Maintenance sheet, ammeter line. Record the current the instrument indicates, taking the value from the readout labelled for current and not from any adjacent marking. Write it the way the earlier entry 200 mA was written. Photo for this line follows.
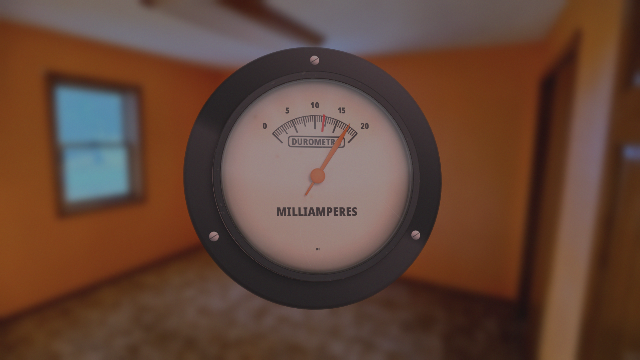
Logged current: 17.5 mA
